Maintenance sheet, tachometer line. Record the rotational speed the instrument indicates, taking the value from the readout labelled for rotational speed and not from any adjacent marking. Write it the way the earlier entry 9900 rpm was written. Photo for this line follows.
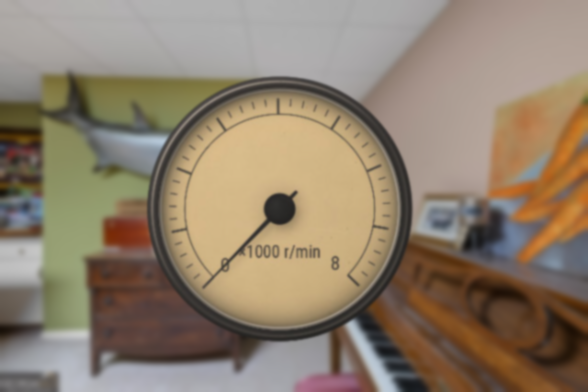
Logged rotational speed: 0 rpm
